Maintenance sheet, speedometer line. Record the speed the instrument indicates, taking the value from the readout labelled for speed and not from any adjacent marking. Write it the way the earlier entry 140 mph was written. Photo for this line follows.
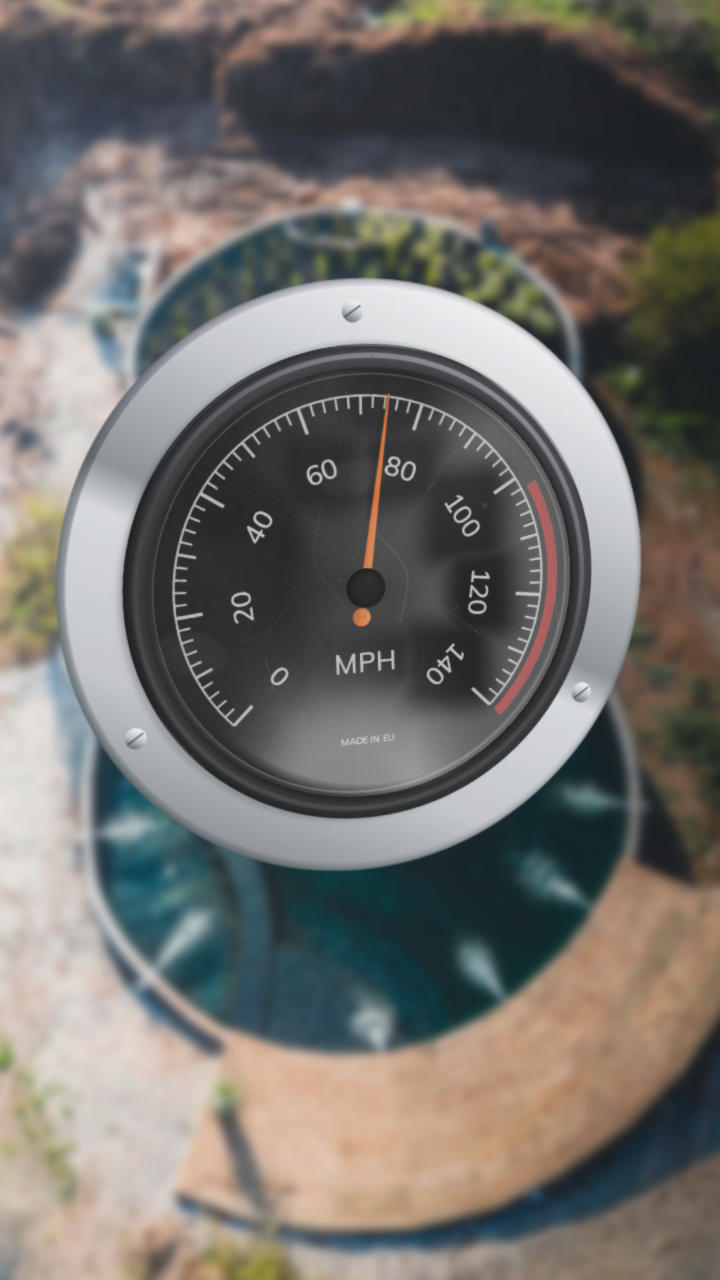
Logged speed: 74 mph
